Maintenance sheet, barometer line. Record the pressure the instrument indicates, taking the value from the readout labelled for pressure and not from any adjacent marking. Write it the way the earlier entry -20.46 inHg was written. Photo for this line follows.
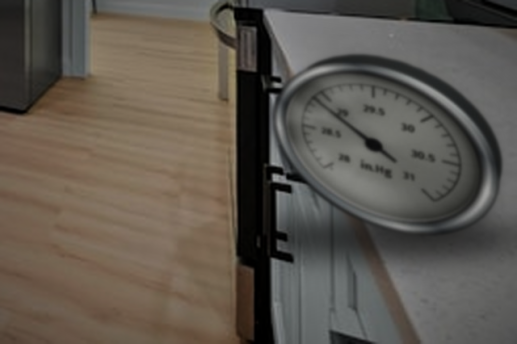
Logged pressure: 28.9 inHg
